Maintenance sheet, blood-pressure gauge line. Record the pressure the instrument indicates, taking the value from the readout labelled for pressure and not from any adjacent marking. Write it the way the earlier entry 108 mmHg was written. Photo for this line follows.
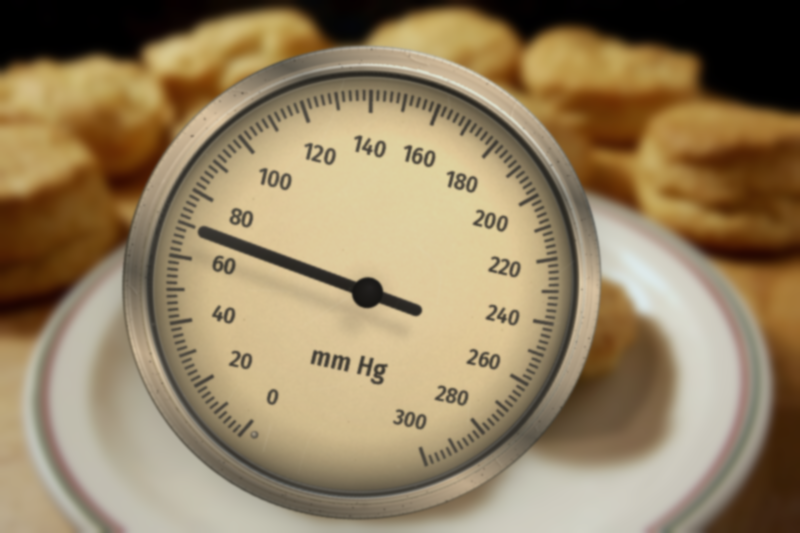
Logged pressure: 70 mmHg
